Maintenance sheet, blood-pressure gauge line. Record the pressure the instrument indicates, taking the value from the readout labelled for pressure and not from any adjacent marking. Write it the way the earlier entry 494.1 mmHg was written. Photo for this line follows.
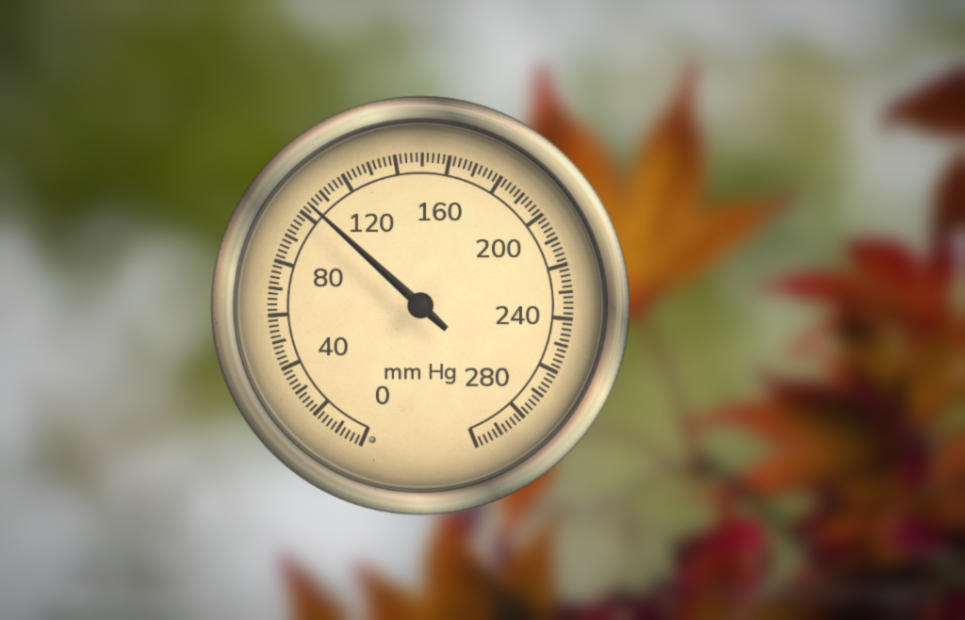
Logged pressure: 104 mmHg
